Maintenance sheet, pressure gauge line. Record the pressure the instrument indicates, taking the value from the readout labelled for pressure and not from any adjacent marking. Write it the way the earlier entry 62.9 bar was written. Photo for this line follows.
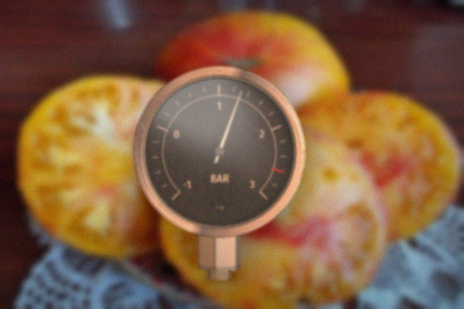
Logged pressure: 1.3 bar
